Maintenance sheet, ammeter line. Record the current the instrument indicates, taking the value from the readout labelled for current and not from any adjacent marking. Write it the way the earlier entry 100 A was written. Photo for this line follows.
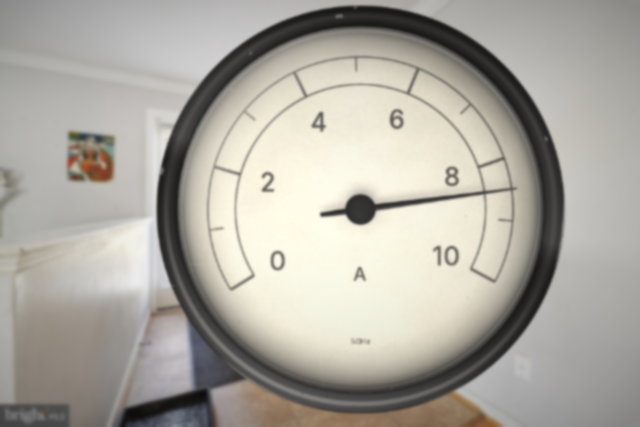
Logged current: 8.5 A
